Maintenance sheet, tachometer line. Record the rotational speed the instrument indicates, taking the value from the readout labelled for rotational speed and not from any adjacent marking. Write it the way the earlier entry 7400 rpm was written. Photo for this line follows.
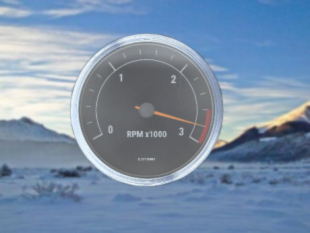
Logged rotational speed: 2800 rpm
